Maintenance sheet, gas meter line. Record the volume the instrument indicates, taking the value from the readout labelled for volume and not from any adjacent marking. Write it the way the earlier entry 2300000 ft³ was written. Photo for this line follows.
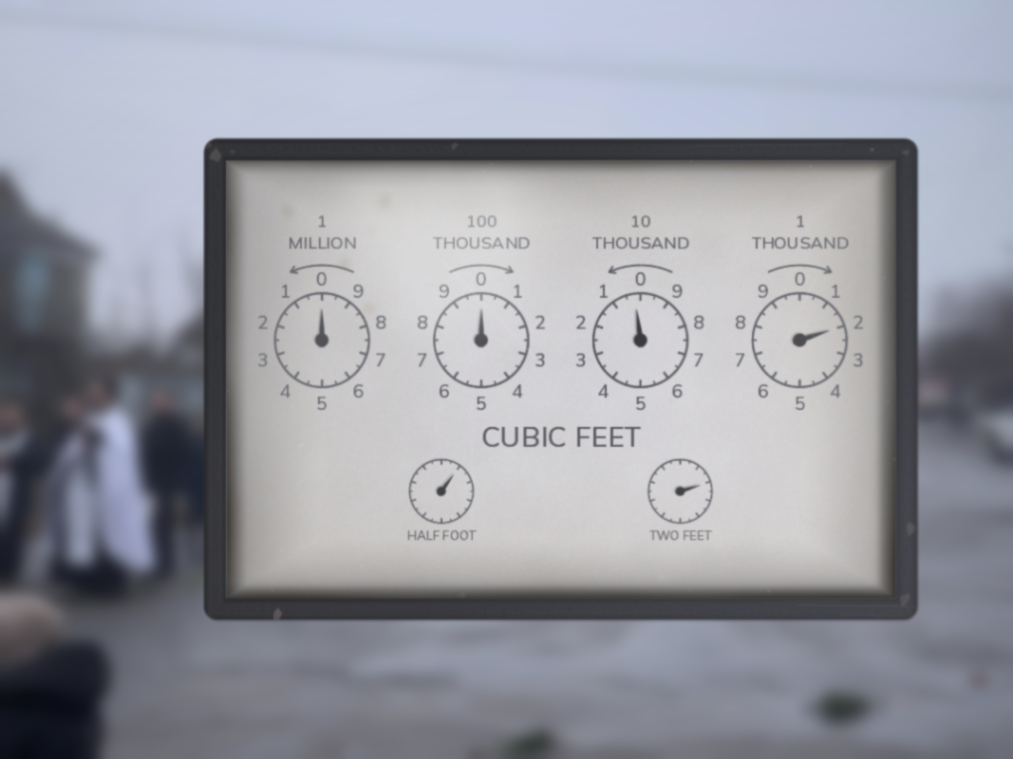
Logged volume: 200 ft³
